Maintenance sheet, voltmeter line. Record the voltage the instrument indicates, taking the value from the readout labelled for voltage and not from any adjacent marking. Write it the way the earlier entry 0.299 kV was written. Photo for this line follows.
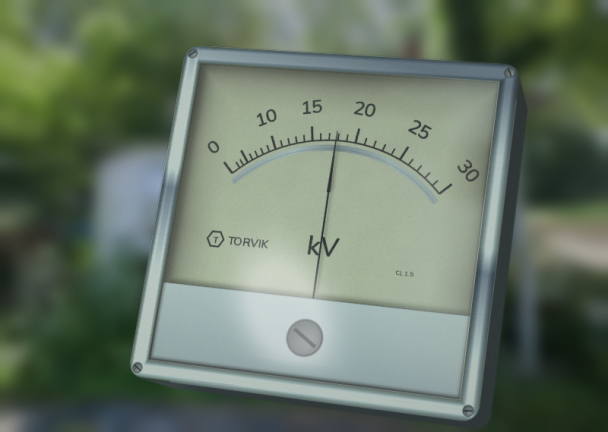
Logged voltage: 18 kV
